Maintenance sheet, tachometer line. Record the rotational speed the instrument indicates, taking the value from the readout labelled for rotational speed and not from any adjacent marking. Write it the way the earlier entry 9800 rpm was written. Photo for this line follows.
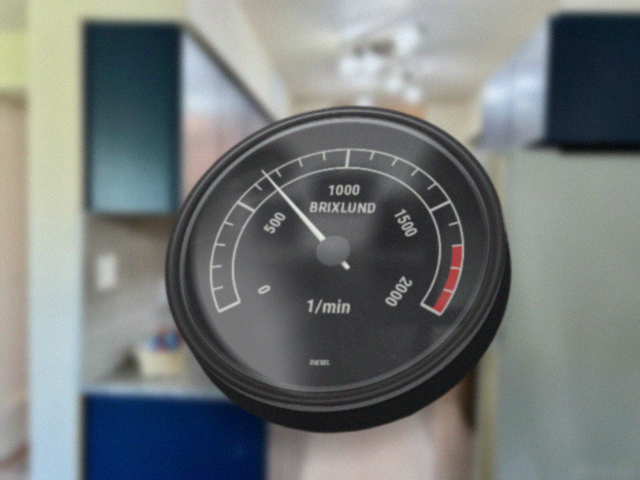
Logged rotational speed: 650 rpm
